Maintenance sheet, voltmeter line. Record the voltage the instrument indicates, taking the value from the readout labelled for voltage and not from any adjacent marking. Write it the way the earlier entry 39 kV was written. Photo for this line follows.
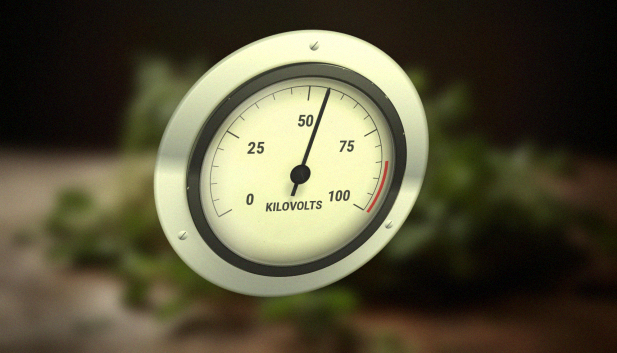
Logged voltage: 55 kV
